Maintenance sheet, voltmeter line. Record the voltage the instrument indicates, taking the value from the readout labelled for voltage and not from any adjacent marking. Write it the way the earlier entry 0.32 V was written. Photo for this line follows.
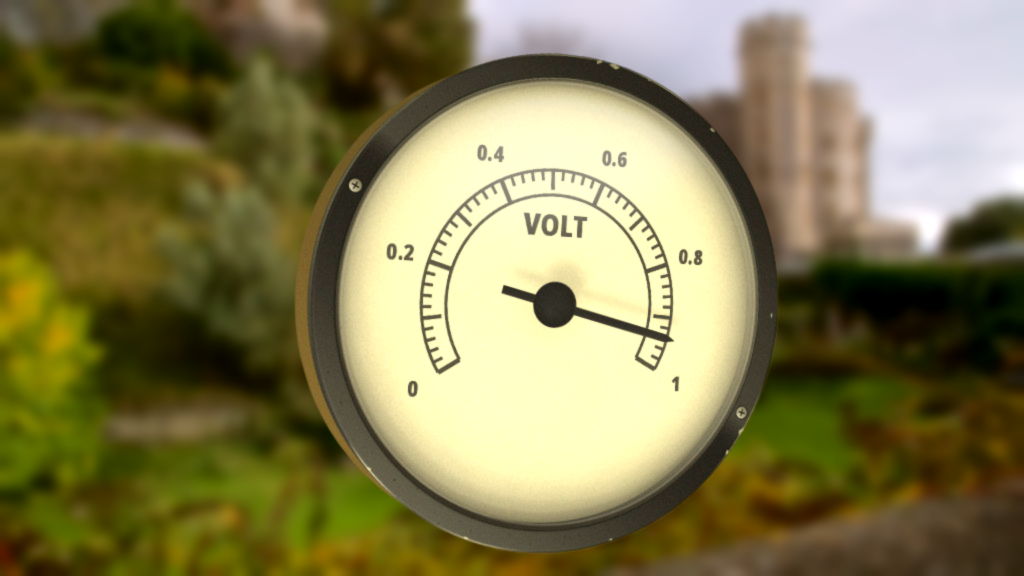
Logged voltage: 0.94 V
